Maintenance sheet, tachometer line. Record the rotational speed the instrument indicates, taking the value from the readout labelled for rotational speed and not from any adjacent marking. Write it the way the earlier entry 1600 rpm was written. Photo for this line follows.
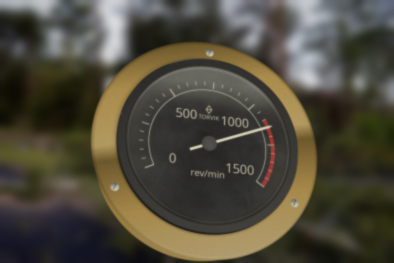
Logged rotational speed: 1150 rpm
